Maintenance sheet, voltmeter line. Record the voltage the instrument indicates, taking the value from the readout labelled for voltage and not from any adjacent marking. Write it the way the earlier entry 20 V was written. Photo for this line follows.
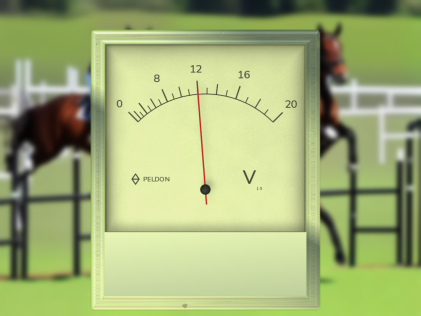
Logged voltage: 12 V
